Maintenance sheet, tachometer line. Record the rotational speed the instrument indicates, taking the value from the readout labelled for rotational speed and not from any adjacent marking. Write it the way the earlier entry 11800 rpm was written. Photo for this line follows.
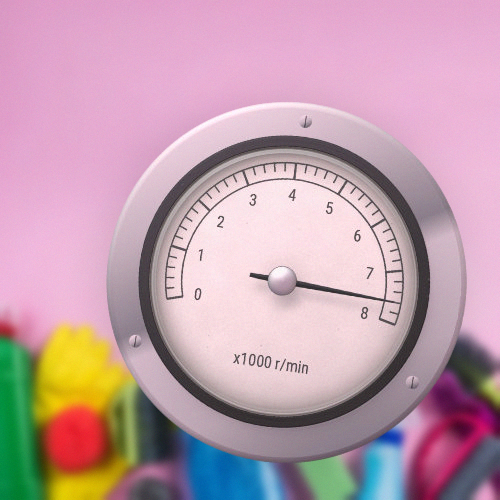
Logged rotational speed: 7600 rpm
